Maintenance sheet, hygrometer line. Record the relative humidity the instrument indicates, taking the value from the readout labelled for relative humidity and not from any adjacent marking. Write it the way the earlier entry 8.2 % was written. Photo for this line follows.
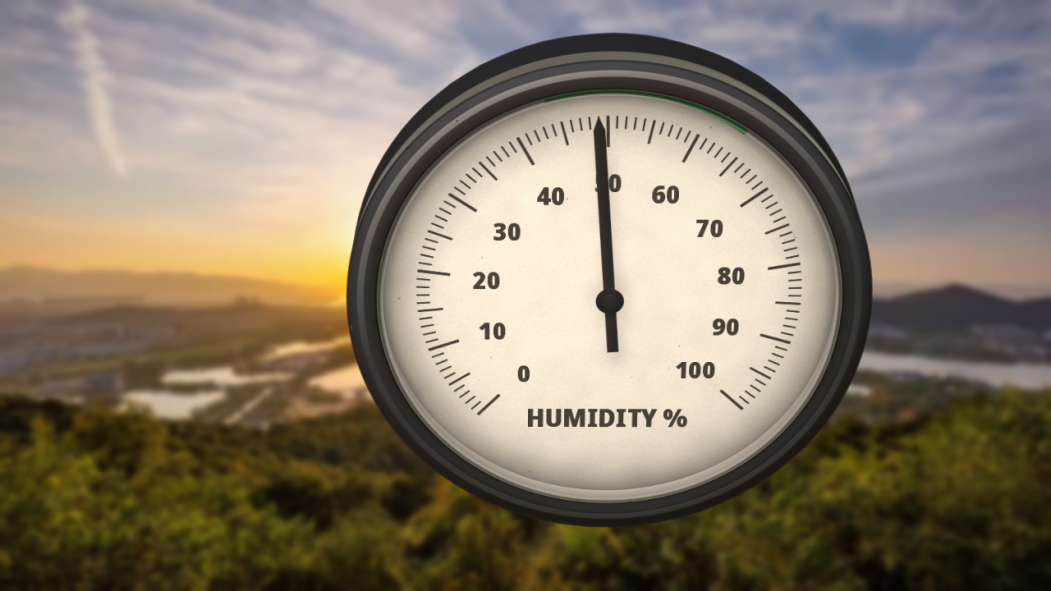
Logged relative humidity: 49 %
